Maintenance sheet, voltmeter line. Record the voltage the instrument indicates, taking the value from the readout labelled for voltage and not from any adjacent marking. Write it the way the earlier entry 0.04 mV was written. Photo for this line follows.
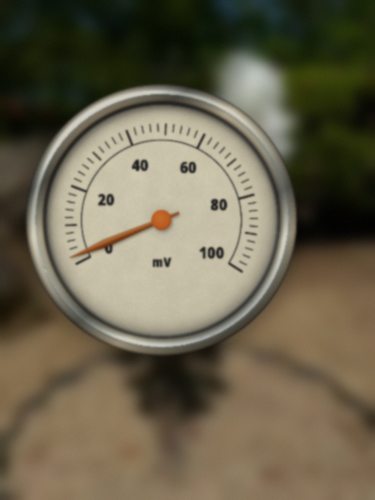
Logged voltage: 2 mV
